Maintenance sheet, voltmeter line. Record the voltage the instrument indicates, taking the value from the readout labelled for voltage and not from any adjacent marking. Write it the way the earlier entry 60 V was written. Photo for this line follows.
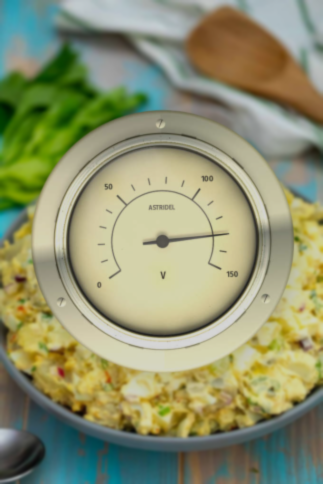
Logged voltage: 130 V
